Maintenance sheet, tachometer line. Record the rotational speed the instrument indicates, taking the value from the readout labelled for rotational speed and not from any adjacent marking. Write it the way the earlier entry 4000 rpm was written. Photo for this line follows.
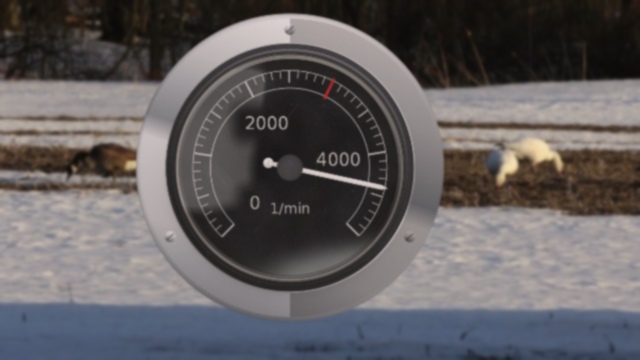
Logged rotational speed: 4400 rpm
